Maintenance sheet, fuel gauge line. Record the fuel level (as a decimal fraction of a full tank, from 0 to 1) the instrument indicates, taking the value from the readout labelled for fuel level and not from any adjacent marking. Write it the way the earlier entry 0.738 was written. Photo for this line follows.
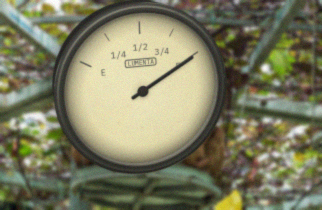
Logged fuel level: 1
